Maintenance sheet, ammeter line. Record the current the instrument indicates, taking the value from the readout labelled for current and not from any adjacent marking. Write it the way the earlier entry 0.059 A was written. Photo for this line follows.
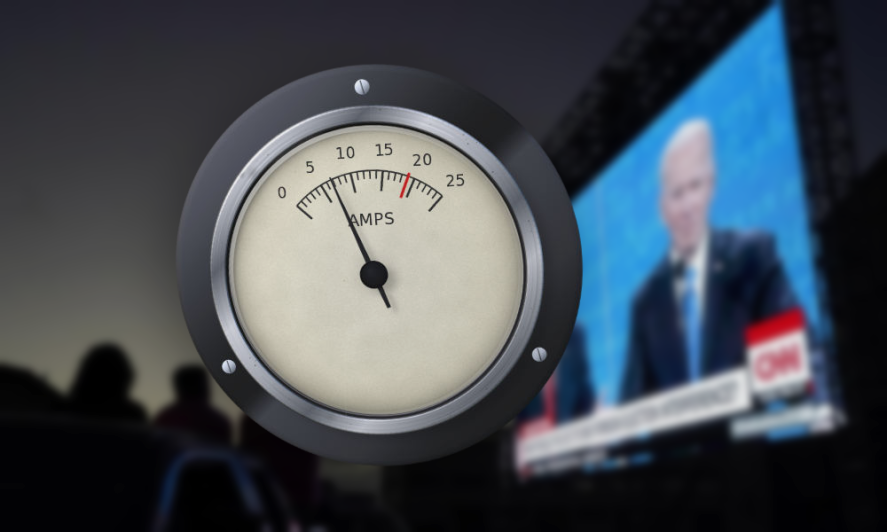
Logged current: 7 A
